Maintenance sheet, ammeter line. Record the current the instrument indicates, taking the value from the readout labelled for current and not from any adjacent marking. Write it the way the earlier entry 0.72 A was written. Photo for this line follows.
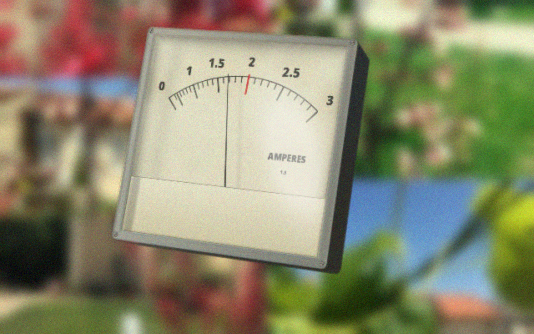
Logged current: 1.7 A
